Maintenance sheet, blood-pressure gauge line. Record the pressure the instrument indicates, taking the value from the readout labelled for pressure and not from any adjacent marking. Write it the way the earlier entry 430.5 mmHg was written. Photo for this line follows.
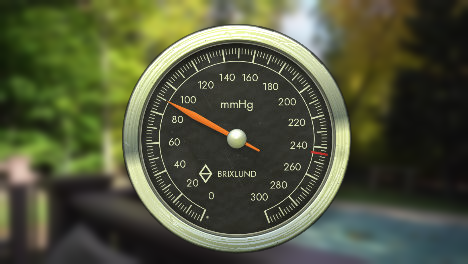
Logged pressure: 90 mmHg
